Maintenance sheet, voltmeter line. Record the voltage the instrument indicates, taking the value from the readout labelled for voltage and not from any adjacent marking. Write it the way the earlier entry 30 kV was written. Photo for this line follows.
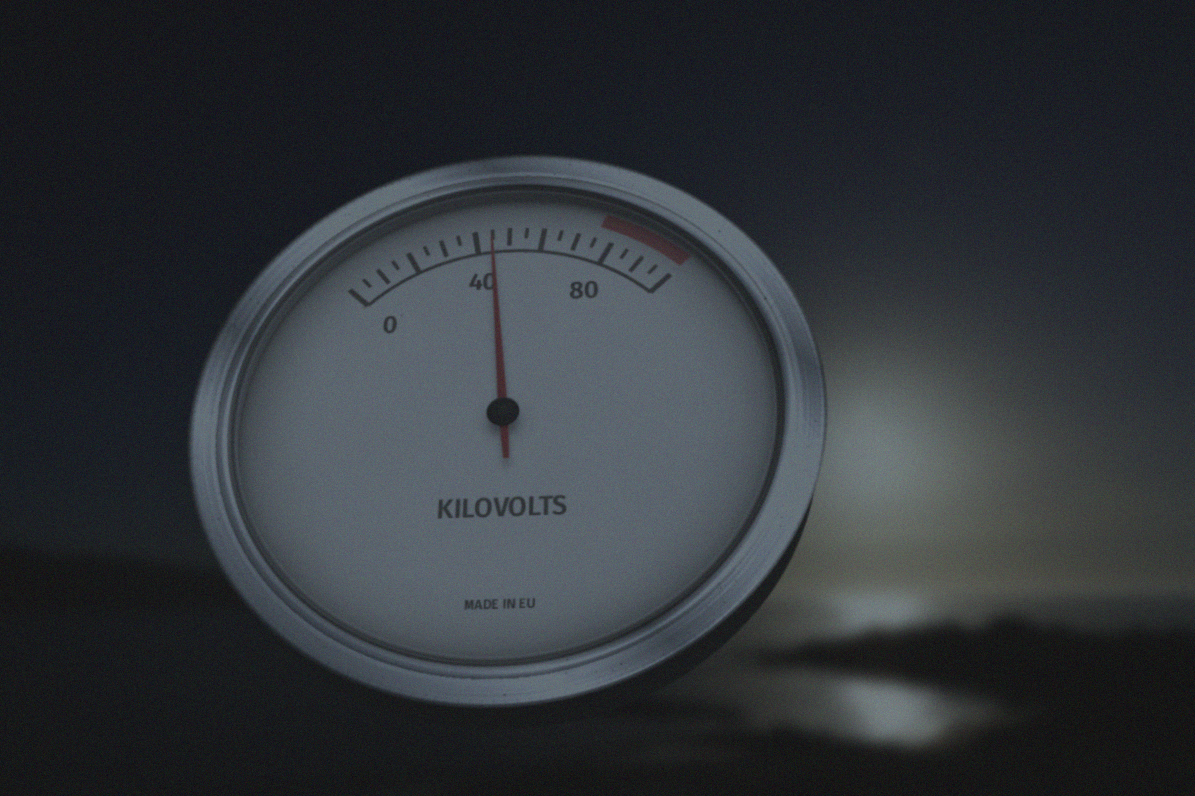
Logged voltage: 45 kV
